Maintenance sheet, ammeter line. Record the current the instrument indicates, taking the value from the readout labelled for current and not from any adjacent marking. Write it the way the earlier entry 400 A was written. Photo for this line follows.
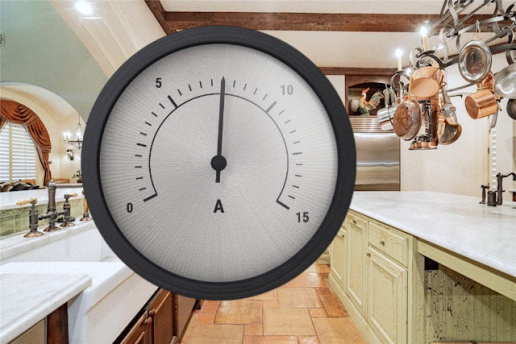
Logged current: 7.5 A
